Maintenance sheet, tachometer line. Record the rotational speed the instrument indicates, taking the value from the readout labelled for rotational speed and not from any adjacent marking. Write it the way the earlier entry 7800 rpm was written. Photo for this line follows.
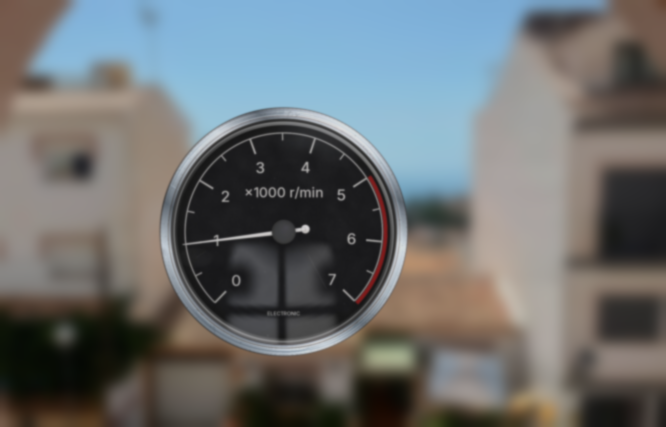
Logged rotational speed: 1000 rpm
